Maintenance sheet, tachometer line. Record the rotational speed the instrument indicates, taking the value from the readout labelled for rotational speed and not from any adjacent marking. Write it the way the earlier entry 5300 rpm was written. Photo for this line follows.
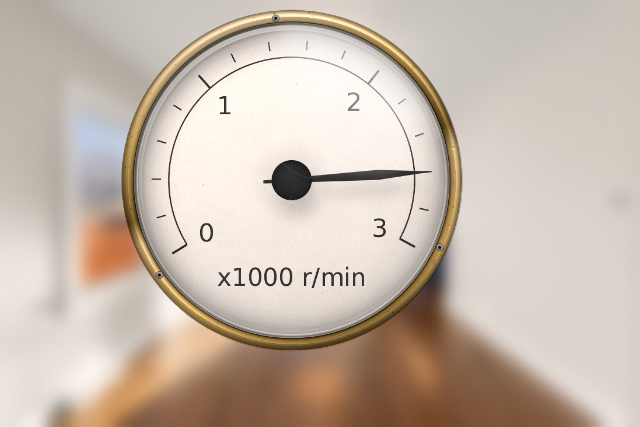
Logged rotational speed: 2600 rpm
